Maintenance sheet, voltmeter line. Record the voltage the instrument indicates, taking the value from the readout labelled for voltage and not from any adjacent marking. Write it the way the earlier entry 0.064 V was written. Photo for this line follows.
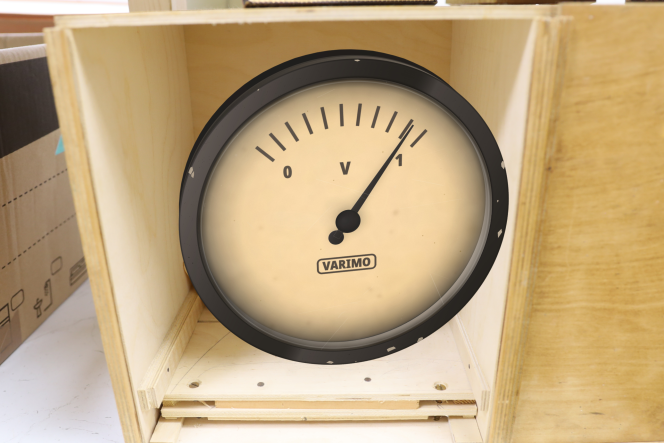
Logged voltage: 0.9 V
